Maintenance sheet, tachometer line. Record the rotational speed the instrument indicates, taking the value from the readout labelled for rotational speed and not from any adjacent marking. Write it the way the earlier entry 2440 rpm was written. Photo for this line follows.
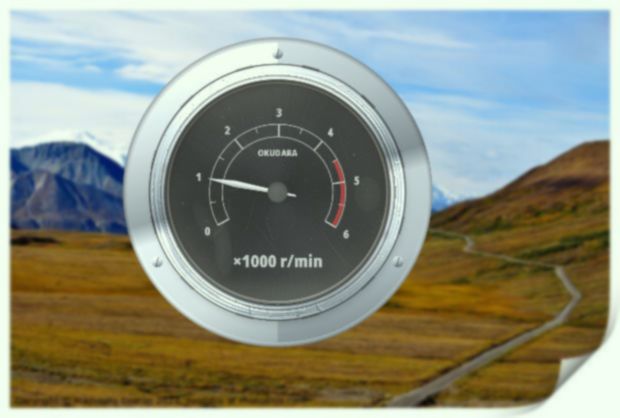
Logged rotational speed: 1000 rpm
